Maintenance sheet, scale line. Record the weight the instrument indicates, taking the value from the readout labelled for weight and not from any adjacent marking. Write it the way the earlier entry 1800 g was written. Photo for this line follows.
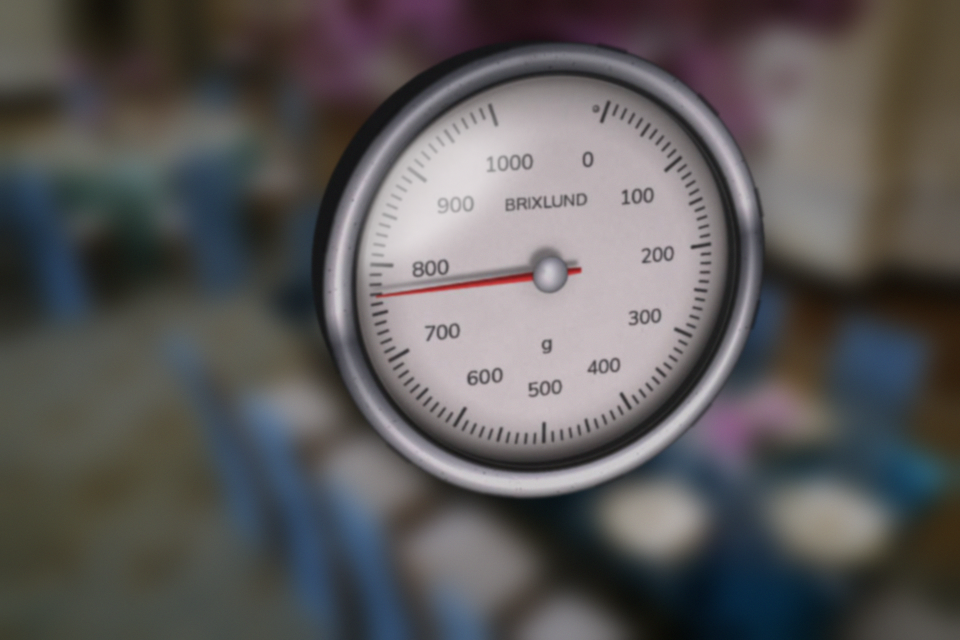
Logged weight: 770 g
